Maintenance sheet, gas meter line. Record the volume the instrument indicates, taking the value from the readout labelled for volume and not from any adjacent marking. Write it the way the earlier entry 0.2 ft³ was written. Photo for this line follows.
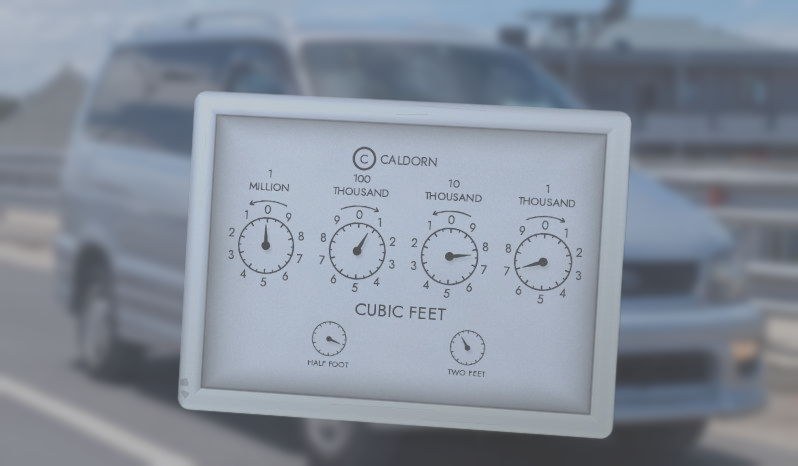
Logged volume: 7700 ft³
